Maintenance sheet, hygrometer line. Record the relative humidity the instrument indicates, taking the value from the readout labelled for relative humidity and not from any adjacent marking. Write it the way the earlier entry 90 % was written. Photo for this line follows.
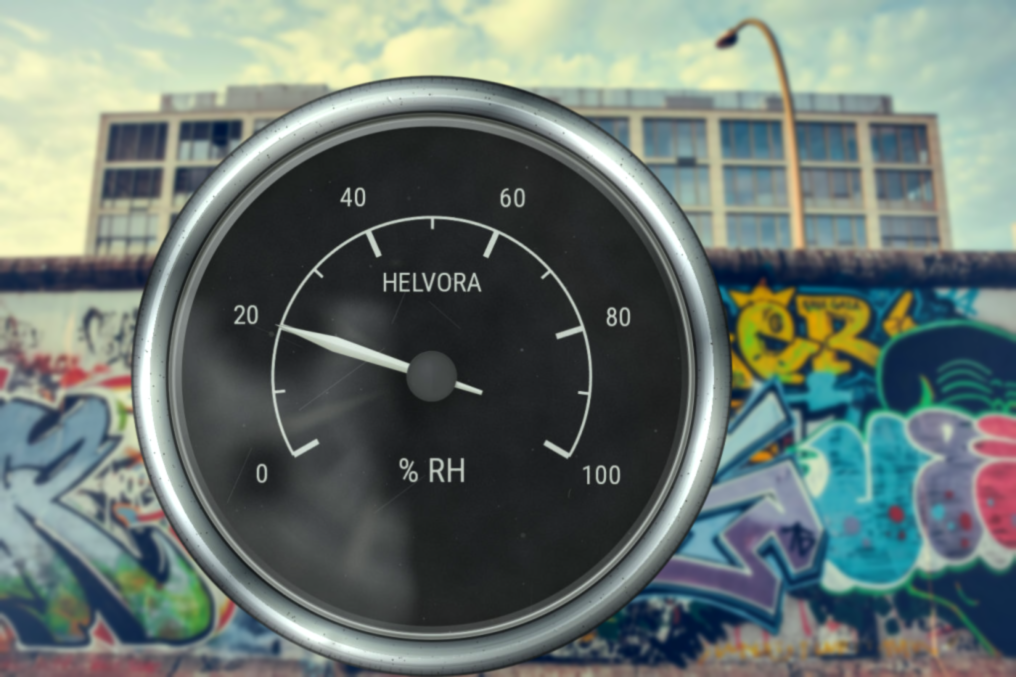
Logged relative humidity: 20 %
